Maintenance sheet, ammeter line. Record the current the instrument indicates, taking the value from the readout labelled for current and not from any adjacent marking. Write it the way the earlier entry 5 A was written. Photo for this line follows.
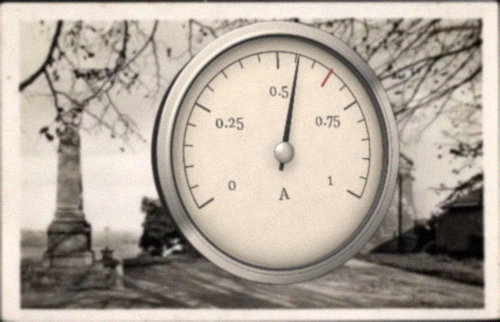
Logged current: 0.55 A
